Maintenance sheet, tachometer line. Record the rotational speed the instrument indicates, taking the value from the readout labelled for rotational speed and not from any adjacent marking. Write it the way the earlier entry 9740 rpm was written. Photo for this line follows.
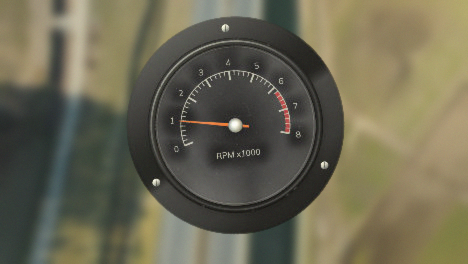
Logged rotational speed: 1000 rpm
